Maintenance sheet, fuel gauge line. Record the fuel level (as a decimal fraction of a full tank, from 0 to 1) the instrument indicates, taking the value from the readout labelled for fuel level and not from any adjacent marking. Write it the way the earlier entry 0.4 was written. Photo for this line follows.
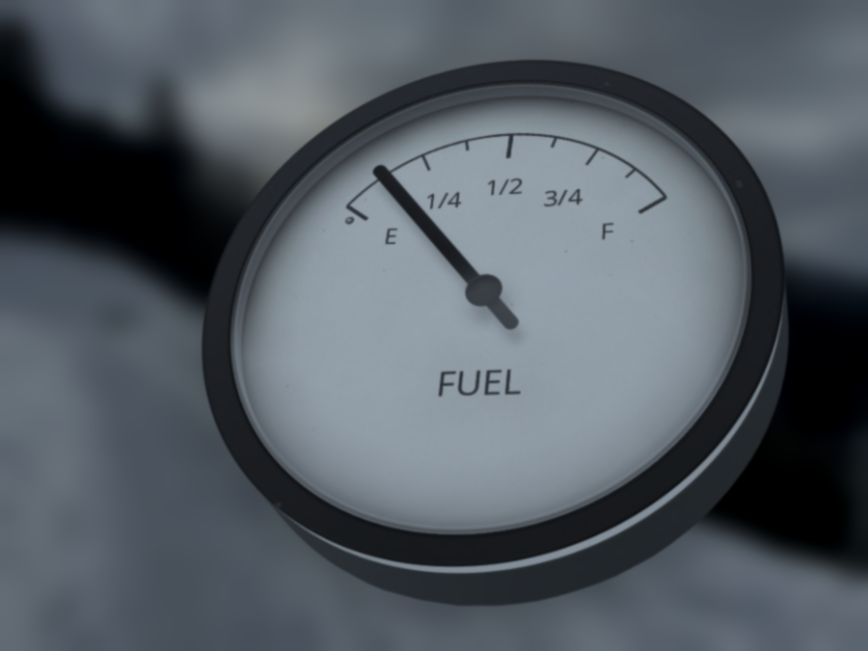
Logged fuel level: 0.125
